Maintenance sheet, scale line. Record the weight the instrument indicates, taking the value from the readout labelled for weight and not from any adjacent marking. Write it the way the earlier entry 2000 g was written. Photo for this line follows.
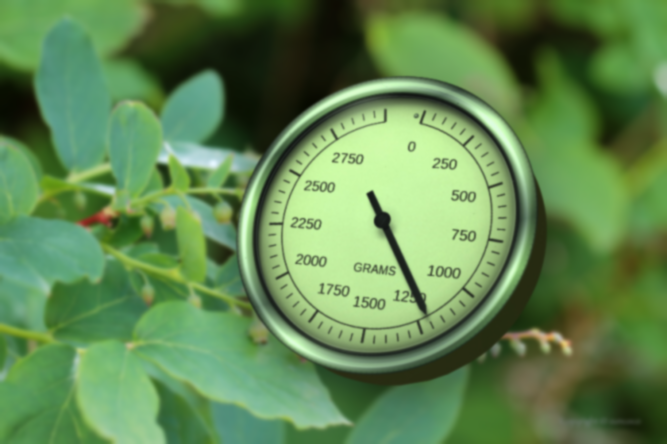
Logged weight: 1200 g
